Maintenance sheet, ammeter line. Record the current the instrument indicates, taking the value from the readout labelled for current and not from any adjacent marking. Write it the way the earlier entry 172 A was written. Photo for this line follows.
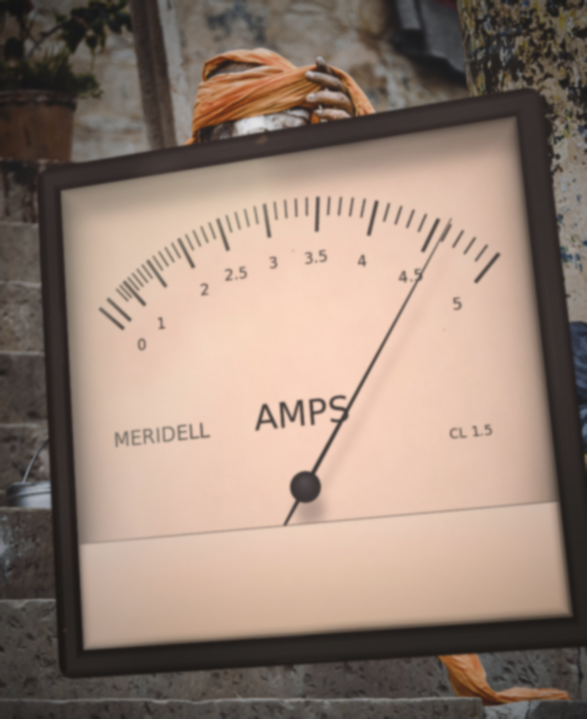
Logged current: 4.6 A
